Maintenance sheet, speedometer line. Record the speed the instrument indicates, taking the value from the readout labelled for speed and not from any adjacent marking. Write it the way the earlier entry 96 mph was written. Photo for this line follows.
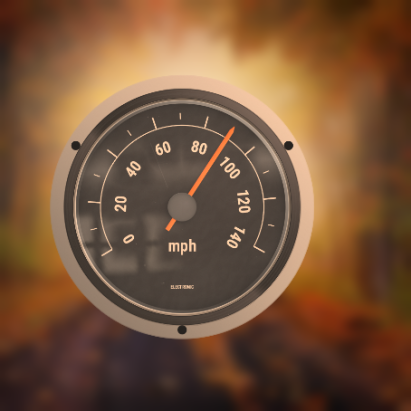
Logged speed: 90 mph
